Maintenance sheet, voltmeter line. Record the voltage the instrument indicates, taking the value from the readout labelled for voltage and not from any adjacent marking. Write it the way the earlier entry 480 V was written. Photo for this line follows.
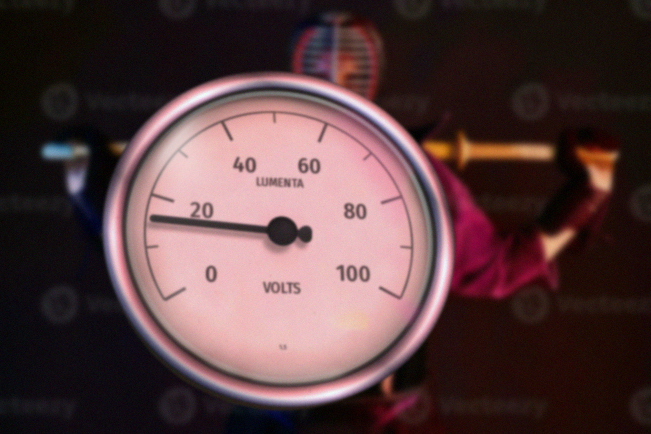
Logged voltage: 15 V
